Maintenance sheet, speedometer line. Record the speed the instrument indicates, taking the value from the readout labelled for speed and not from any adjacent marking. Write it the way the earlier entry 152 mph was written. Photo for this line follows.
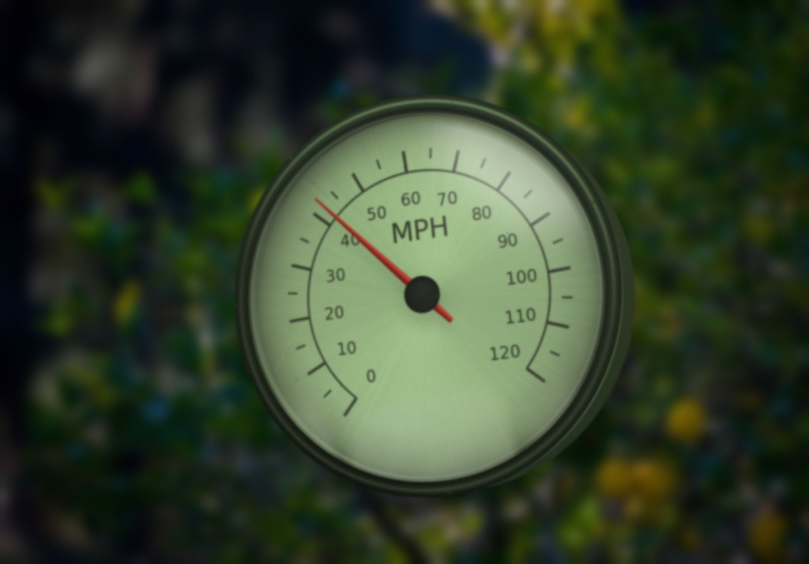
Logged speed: 42.5 mph
